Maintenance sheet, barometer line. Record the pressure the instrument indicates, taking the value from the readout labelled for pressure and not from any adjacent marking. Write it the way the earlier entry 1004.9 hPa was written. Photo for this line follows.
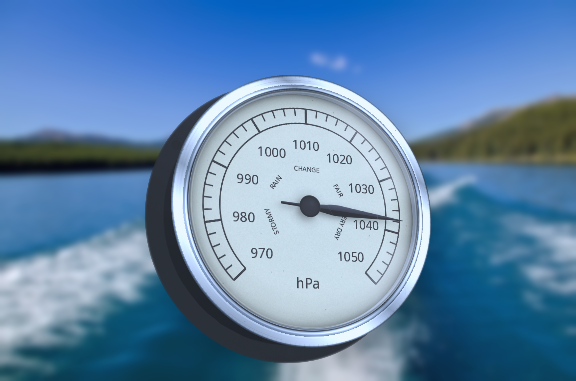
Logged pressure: 1038 hPa
